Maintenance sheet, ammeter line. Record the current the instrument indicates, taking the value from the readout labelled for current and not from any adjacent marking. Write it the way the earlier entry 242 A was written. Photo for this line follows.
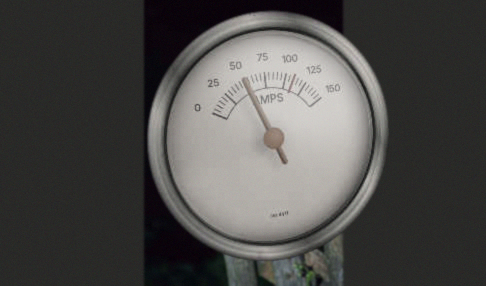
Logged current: 50 A
